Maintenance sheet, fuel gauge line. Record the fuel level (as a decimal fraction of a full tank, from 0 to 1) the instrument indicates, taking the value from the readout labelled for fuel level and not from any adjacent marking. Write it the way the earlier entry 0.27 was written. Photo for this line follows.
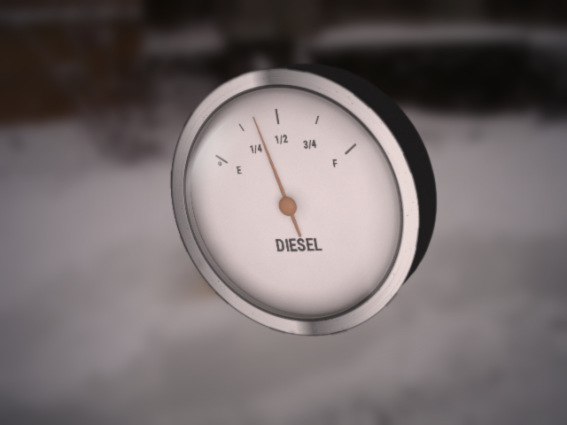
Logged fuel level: 0.375
